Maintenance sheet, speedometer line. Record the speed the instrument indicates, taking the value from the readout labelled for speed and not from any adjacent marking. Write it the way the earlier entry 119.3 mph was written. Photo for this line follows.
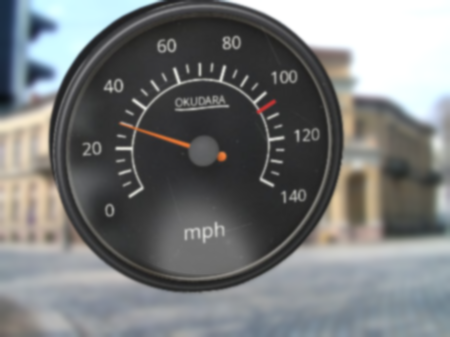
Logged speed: 30 mph
